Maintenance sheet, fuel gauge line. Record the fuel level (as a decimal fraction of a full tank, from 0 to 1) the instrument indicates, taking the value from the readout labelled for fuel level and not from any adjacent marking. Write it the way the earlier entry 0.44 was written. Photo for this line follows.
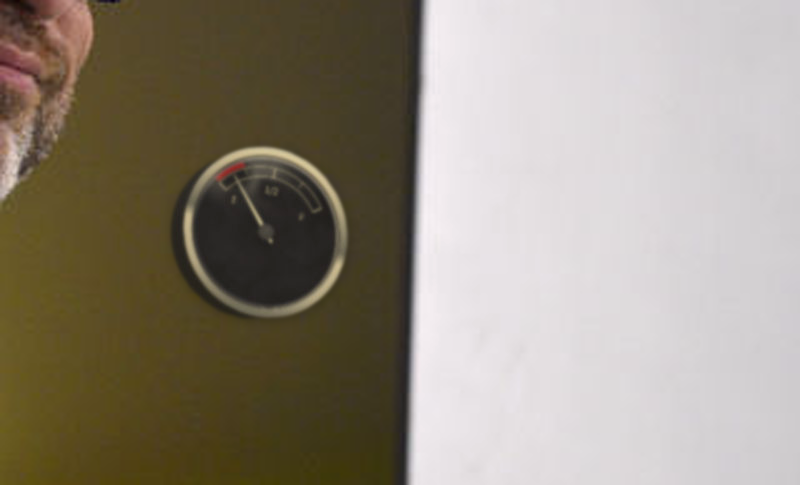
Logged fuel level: 0.125
